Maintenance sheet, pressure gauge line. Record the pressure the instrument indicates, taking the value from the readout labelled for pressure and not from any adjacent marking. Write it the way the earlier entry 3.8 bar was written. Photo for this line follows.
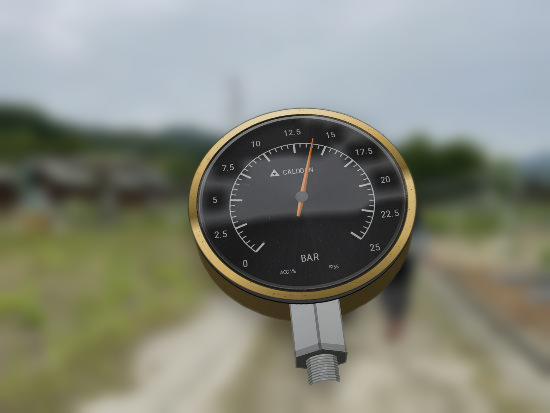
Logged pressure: 14 bar
